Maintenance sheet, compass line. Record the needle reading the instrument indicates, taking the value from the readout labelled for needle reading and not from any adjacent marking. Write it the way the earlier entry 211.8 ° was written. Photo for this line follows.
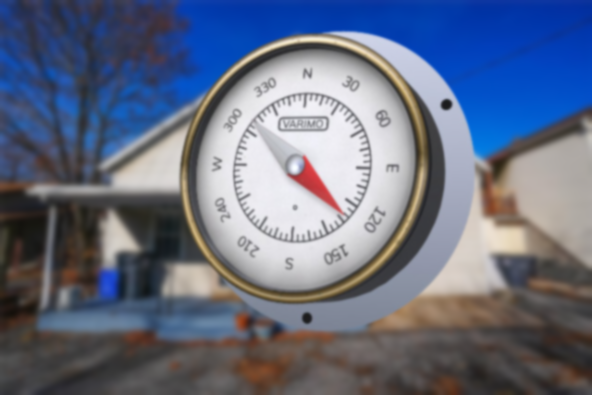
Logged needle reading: 130 °
